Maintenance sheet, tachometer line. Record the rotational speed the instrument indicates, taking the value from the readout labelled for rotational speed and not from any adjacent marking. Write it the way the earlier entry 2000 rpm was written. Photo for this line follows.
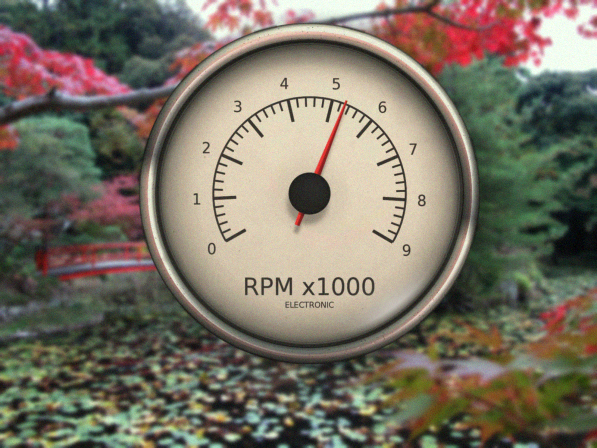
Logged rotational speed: 5300 rpm
